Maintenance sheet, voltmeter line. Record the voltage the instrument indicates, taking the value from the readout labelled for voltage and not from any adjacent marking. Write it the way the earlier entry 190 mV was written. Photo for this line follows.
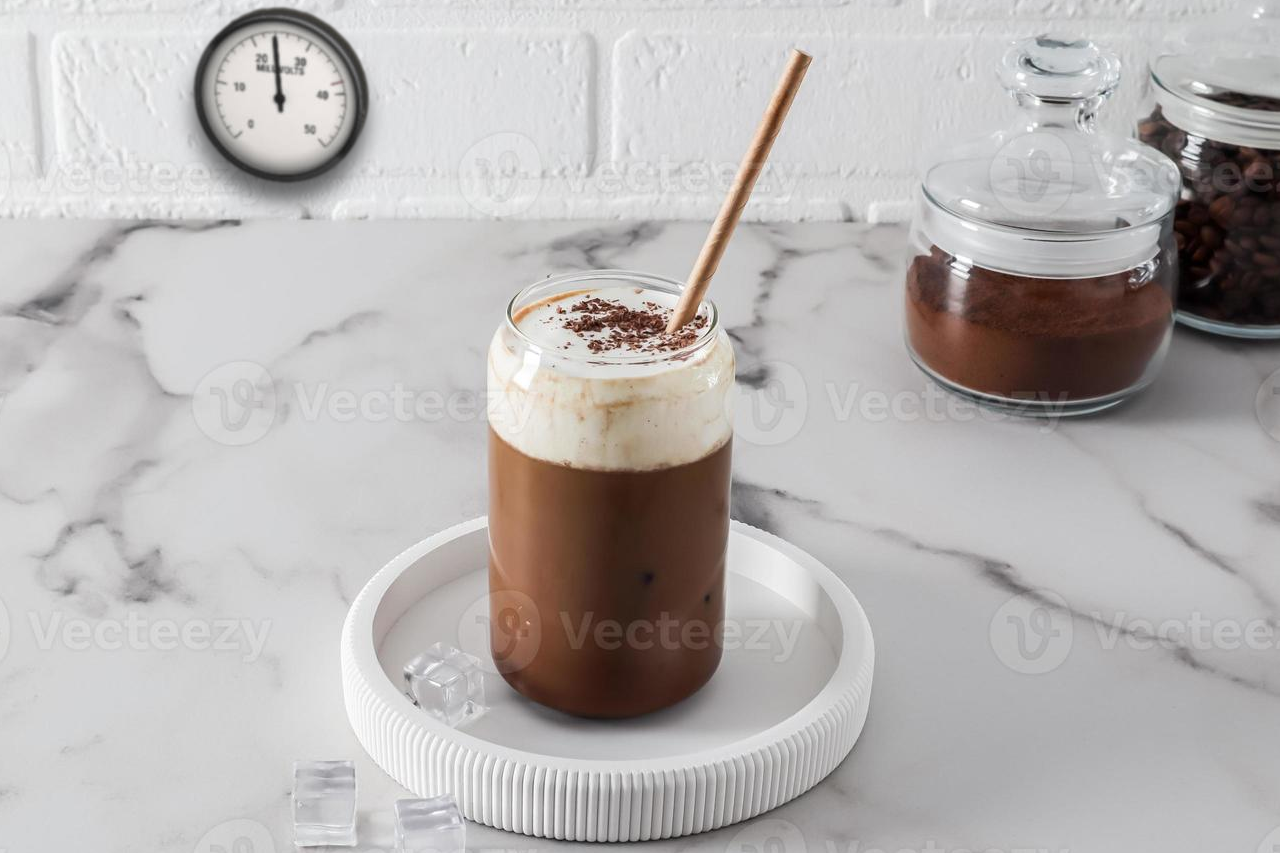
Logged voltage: 24 mV
